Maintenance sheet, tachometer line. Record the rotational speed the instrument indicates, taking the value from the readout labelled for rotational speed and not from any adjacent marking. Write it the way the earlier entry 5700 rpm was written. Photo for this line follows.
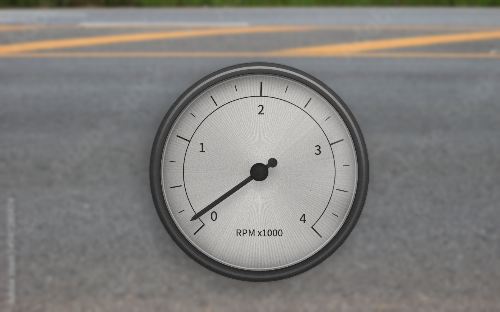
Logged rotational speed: 125 rpm
